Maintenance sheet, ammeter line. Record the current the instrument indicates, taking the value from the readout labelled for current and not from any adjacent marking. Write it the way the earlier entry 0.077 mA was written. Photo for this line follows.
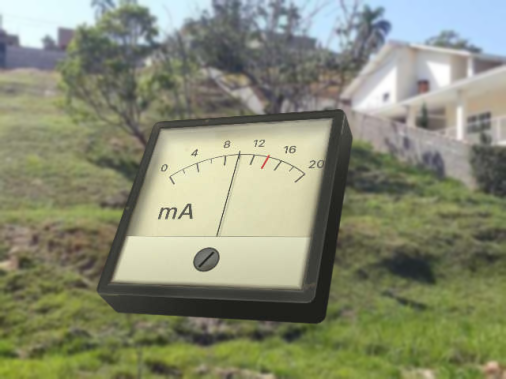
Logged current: 10 mA
